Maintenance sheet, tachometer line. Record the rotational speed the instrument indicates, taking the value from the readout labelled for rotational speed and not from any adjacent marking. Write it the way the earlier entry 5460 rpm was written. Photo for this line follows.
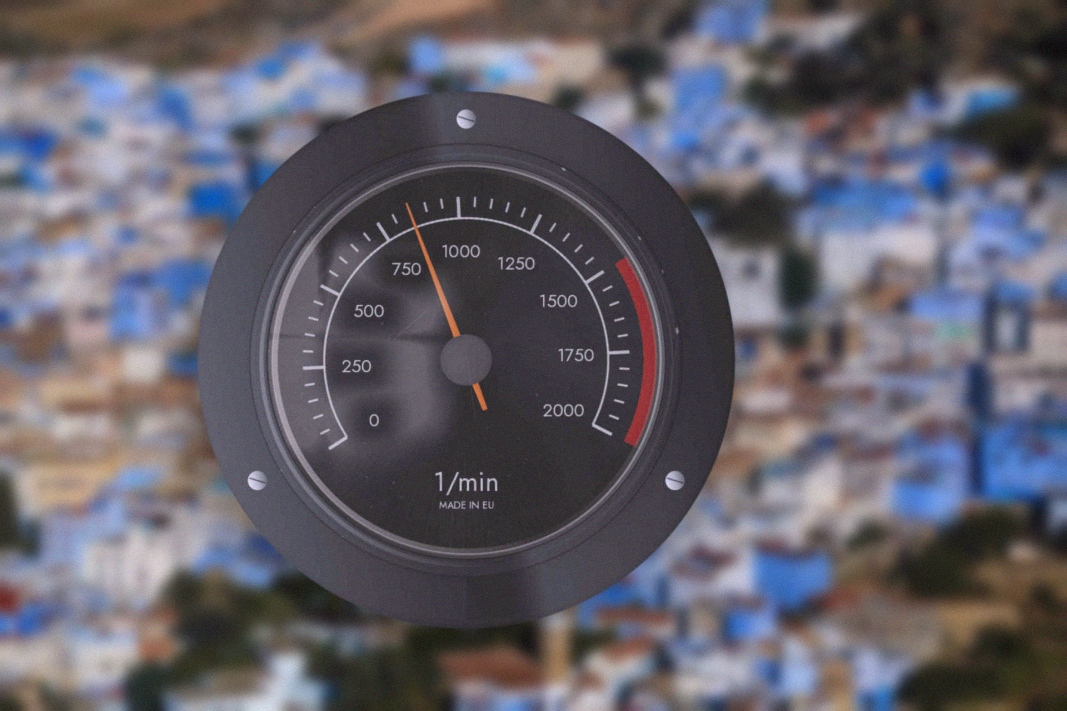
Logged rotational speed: 850 rpm
